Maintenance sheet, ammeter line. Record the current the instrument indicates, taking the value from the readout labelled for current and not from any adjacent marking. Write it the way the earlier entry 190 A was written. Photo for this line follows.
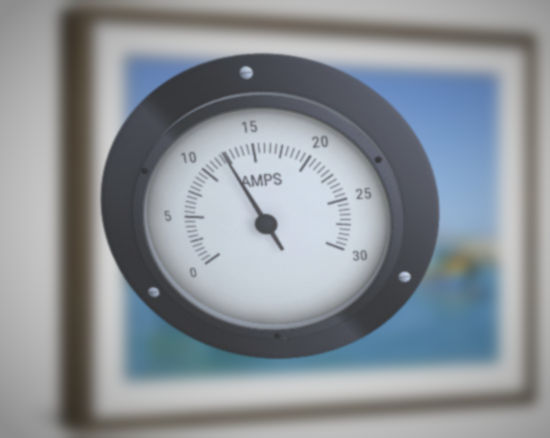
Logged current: 12.5 A
